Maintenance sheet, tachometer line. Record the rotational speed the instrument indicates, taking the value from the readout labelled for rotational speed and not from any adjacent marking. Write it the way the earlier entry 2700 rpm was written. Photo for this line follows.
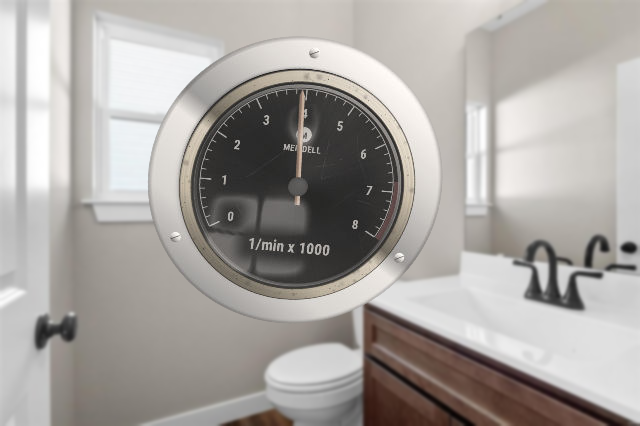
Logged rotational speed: 3900 rpm
